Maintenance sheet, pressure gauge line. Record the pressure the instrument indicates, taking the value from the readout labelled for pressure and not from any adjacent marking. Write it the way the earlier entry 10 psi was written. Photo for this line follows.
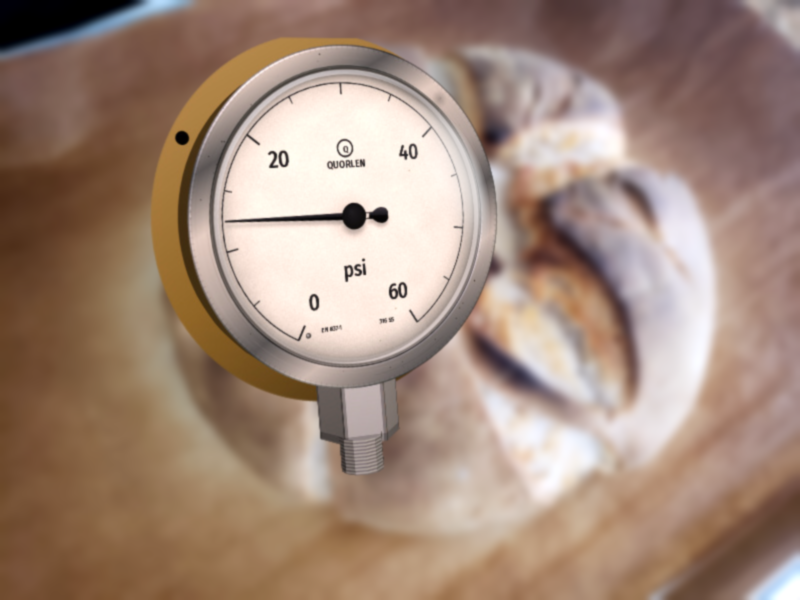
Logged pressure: 12.5 psi
